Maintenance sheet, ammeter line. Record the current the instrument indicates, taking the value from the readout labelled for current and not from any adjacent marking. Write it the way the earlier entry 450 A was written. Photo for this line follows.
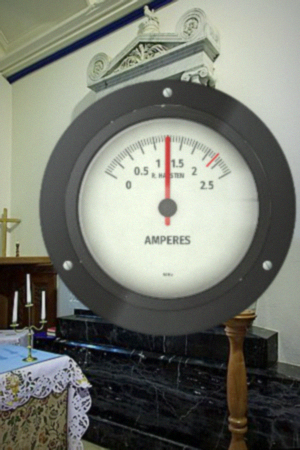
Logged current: 1.25 A
